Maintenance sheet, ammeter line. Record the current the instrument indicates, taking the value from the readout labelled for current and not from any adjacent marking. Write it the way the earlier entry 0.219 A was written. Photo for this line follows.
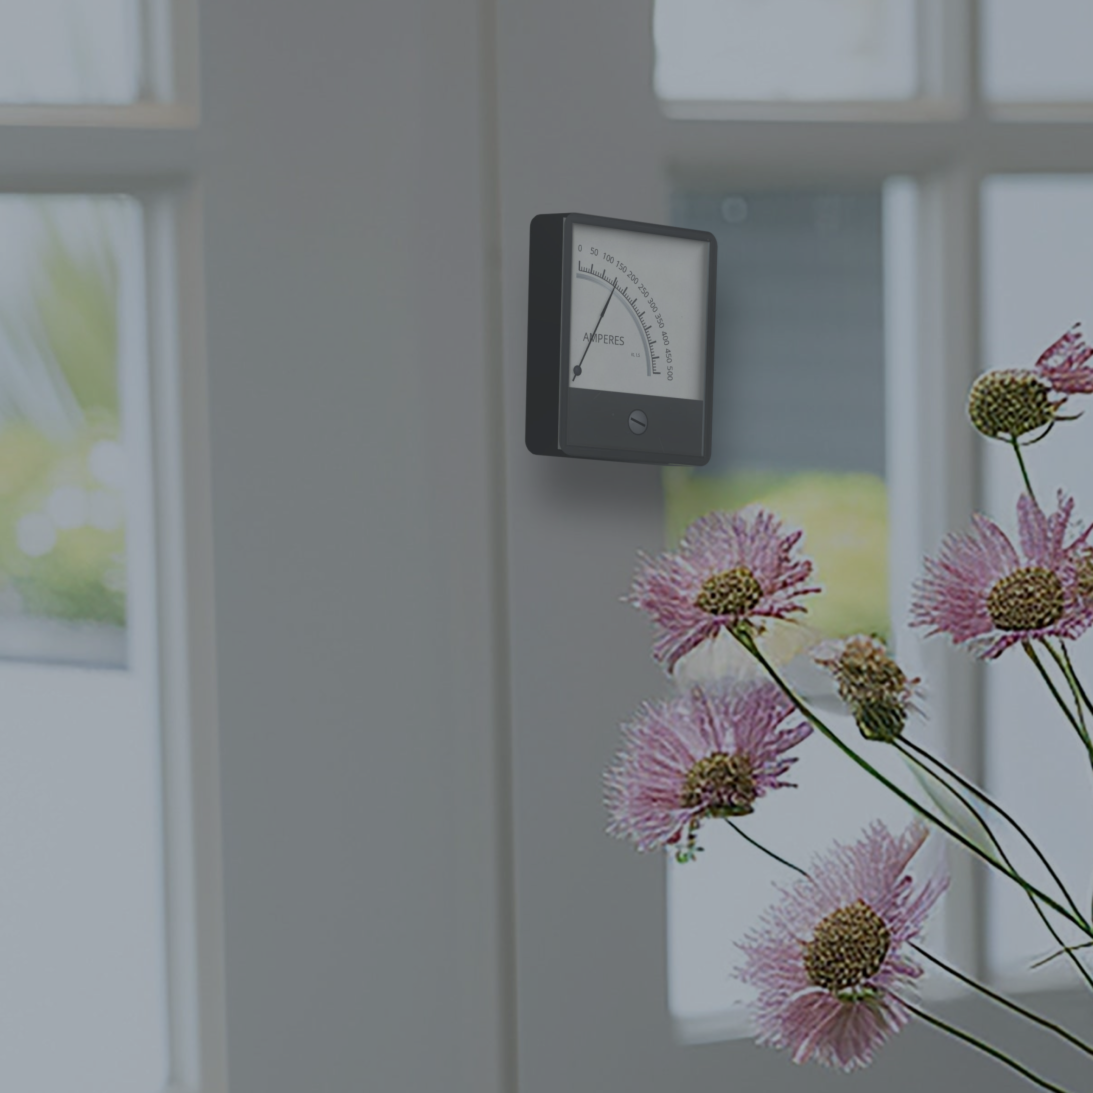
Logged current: 150 A
